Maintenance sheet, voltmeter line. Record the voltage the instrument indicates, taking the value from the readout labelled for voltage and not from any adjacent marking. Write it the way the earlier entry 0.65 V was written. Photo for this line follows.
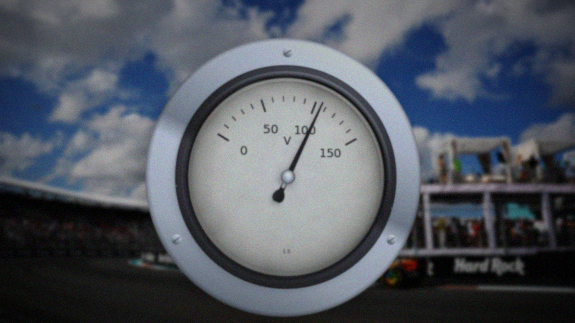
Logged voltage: 105 V
